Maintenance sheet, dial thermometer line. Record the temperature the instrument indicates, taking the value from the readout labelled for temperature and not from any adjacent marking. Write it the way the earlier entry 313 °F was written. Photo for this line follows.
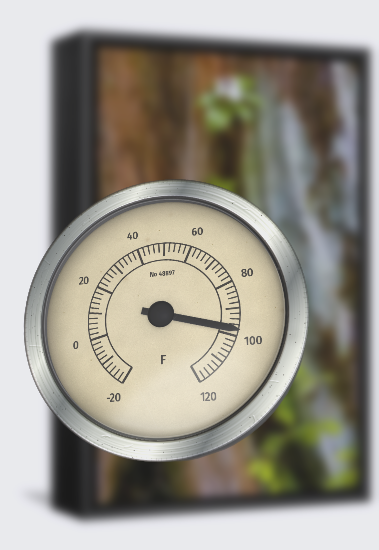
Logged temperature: 98 °F
